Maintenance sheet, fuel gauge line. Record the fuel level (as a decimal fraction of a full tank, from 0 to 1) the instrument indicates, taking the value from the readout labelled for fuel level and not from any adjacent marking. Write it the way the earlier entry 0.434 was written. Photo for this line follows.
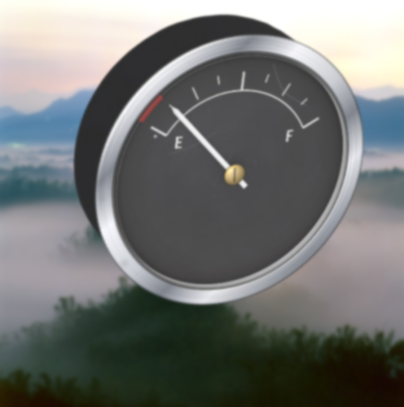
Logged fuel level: 0.125
